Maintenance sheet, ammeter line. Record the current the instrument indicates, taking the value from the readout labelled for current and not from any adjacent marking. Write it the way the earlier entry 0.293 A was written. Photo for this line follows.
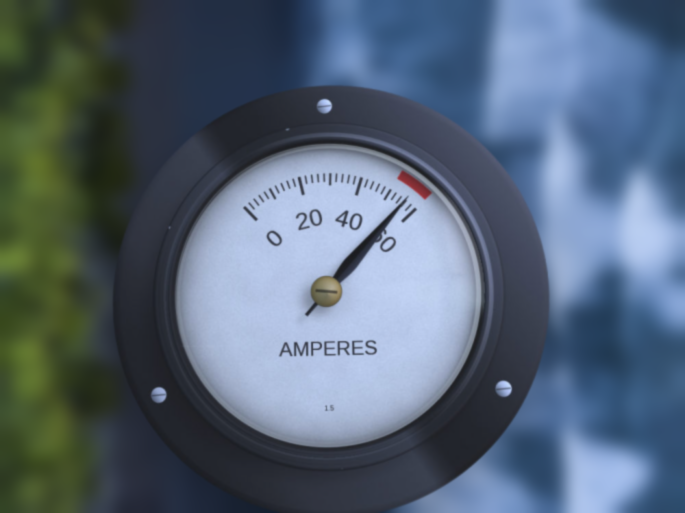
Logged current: 56 A
